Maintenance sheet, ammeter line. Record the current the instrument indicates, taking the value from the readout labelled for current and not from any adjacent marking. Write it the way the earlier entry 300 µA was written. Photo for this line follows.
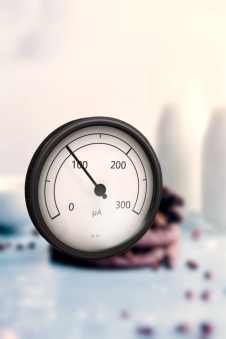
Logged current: 100 µA
